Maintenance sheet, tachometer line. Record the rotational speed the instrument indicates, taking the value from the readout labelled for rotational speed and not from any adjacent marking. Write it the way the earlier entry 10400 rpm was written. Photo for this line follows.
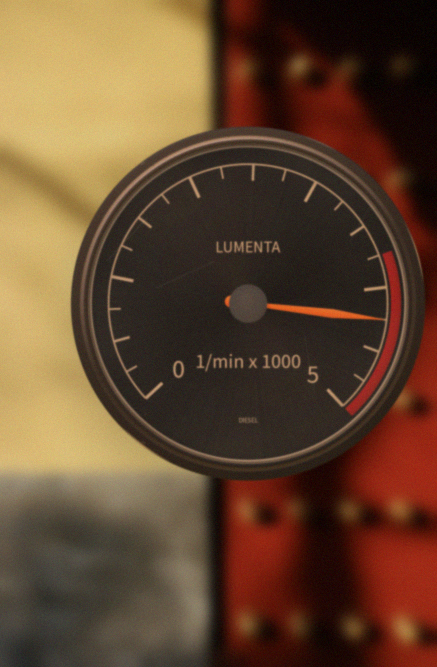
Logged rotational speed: 4250 rpm
